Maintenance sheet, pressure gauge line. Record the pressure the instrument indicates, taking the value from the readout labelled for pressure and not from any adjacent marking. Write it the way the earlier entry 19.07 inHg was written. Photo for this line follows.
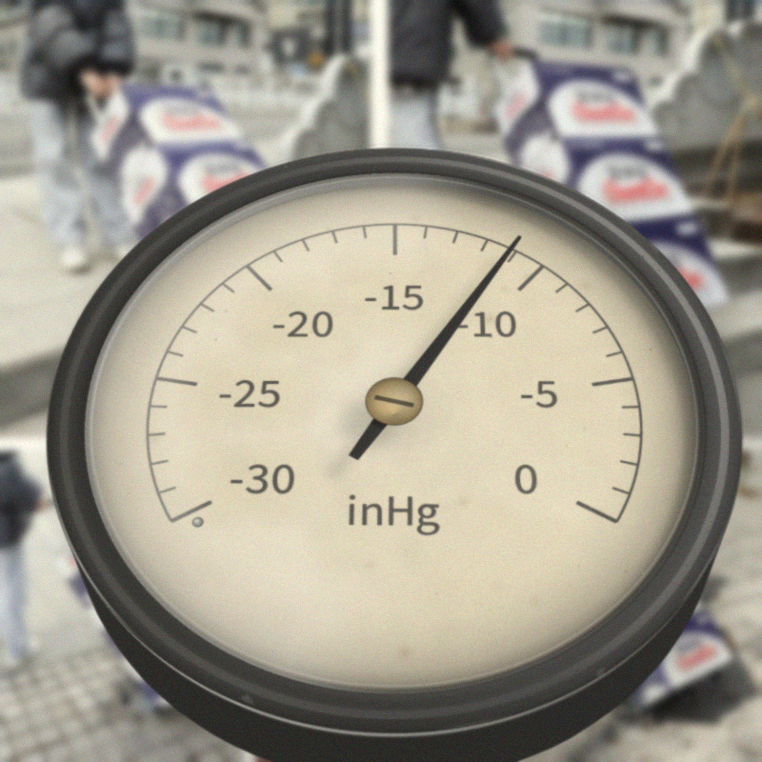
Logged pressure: -11 inHg
